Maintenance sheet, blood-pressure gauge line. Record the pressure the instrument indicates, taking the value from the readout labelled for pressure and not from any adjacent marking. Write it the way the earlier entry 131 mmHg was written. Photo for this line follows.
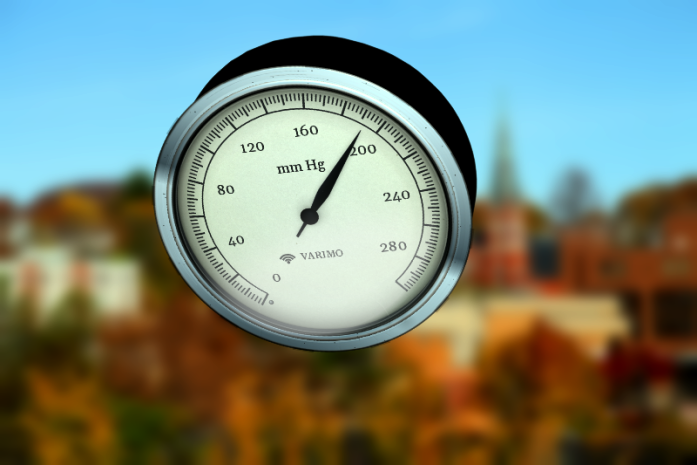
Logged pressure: 192 mmHg
